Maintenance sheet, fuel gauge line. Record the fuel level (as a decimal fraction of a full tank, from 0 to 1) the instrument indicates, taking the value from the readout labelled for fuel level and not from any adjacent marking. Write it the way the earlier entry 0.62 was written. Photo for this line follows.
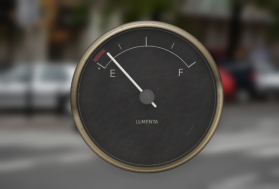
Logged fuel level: 0.125
